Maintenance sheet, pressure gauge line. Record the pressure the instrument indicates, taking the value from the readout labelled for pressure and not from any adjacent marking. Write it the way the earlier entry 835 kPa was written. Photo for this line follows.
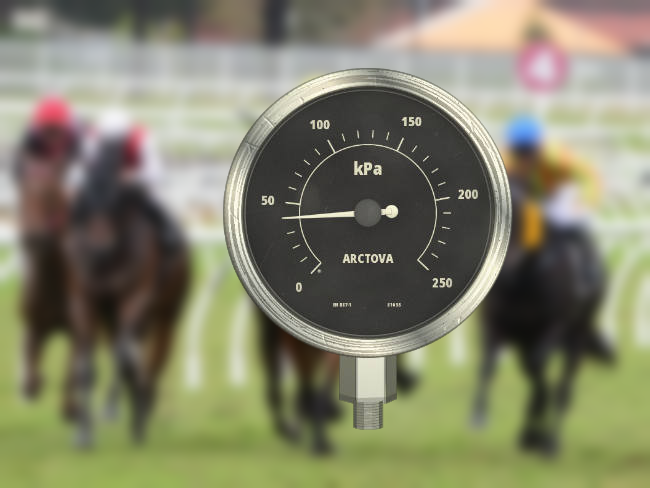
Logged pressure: 40 kPa
